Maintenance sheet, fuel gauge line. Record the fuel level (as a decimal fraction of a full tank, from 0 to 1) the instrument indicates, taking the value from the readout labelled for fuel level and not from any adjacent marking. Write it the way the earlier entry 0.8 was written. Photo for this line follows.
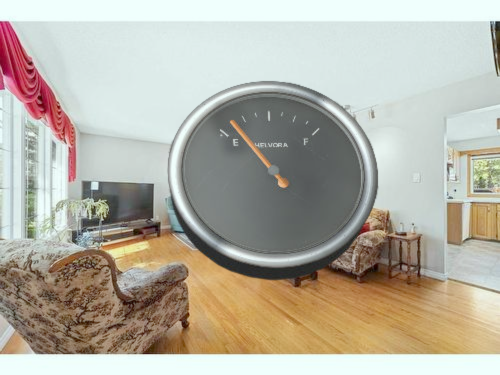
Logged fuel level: 0.125
